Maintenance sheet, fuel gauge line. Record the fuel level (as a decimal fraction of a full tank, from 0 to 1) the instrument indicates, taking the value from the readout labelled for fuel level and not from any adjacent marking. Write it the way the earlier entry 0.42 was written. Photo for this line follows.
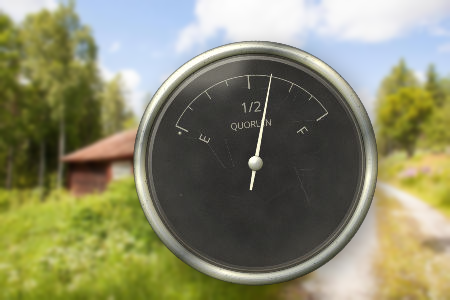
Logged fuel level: 0.625
